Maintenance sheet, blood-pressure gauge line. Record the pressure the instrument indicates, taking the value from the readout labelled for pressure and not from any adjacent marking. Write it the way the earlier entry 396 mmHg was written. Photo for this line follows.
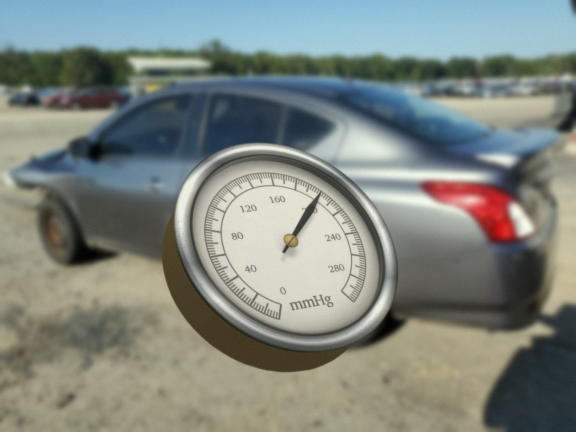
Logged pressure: 200 mmHg
